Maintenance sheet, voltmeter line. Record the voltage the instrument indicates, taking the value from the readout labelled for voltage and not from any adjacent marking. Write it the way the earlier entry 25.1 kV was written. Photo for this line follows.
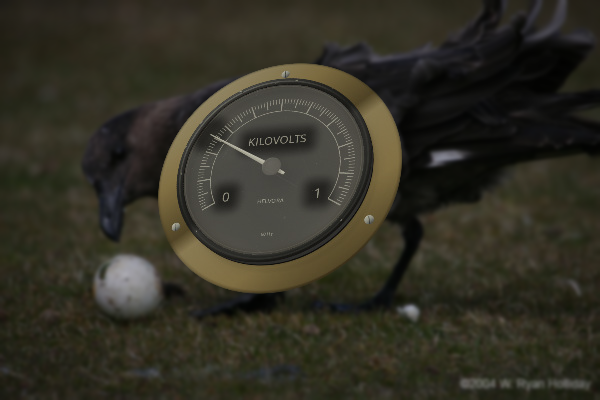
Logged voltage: 0.25 kV
